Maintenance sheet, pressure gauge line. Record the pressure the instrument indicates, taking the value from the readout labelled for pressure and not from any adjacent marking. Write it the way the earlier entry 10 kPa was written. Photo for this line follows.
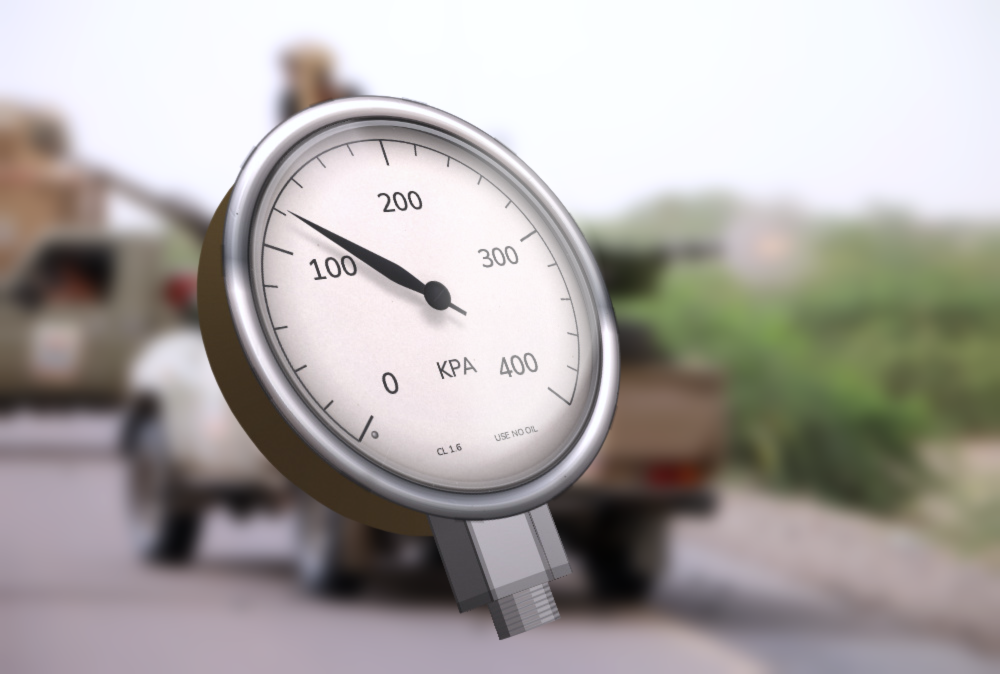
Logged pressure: 120 kPa
